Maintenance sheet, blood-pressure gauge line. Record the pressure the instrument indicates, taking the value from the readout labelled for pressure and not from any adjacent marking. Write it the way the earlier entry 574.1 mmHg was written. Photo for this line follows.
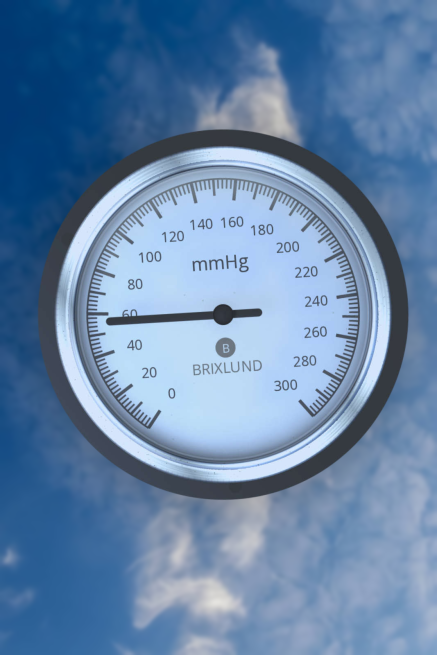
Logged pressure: 56 mmHg
